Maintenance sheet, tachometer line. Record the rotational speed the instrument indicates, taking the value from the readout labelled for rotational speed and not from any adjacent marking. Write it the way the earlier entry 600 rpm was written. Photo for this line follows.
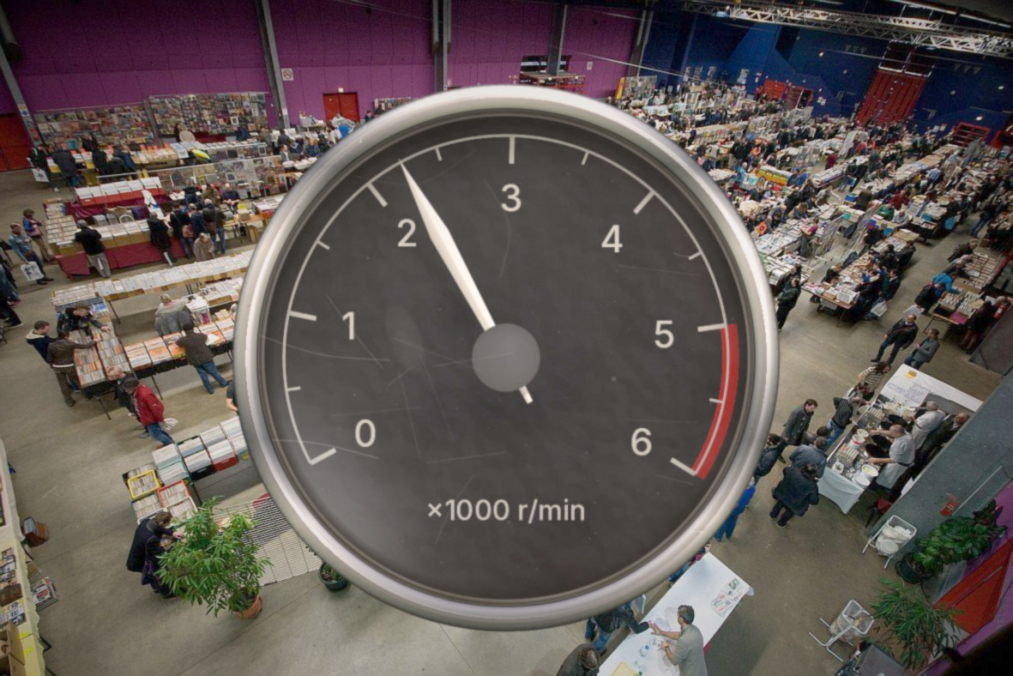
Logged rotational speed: 2250 rpm
